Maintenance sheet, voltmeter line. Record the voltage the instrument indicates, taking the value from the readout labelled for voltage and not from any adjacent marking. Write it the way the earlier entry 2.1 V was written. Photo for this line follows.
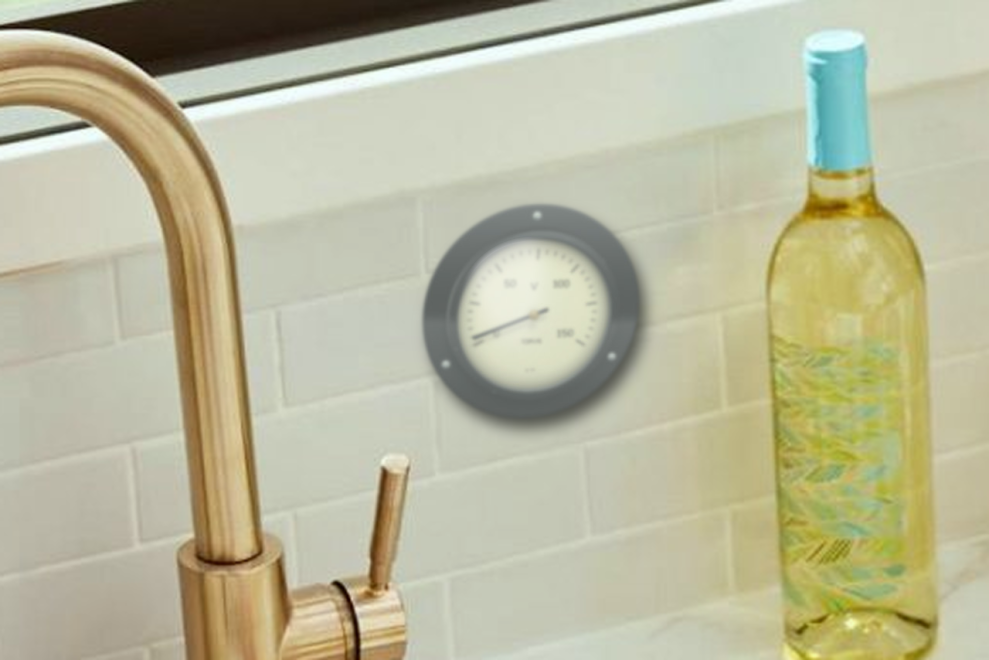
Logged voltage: 5 V
